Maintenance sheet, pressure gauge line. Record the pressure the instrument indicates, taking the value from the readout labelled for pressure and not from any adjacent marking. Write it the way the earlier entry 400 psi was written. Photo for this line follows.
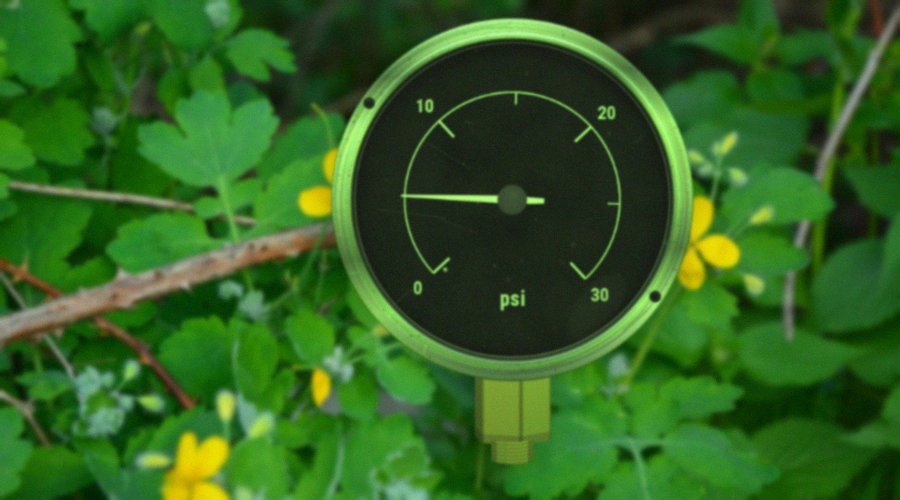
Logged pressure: 5 psi
